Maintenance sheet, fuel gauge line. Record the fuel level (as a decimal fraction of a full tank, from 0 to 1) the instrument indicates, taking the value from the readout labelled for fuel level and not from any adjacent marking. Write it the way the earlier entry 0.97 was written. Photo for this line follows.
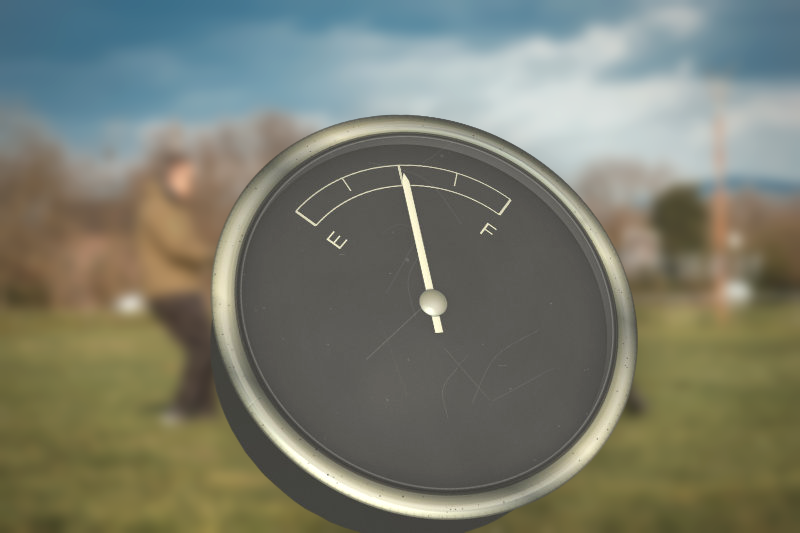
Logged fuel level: 0.5
